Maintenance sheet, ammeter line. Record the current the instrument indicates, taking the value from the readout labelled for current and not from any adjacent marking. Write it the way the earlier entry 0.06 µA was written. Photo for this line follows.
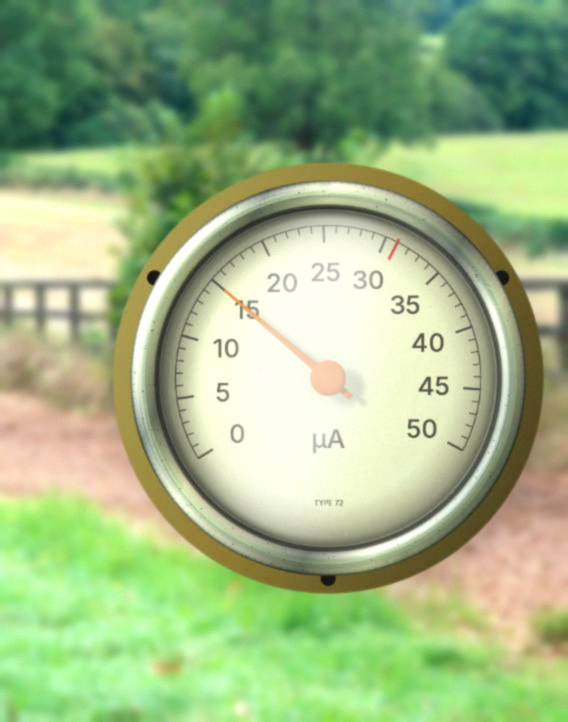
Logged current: 15 µA
